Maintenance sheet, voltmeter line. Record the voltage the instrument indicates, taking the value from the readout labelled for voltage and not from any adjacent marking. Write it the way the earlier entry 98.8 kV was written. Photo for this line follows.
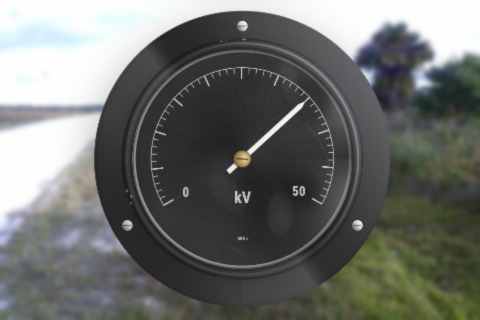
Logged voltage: 35 kV
